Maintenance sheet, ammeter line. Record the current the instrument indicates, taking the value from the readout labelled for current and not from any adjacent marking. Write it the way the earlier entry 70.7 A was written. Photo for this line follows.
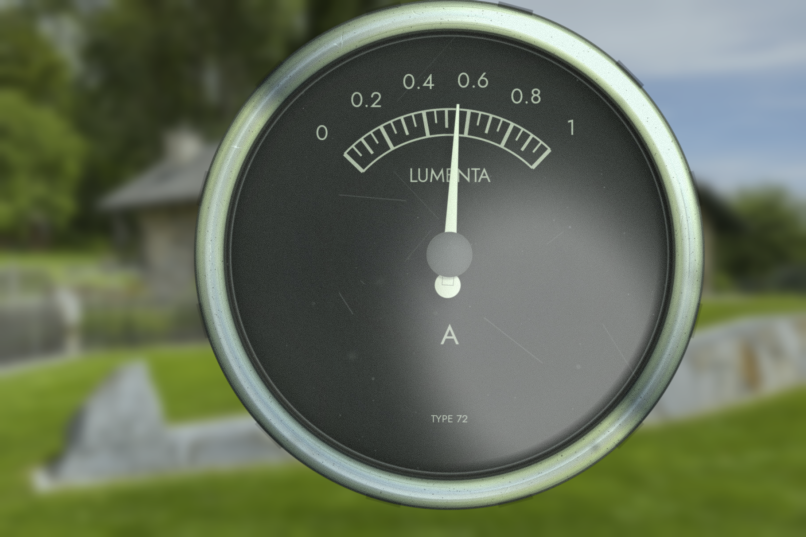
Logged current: 0.55 A
